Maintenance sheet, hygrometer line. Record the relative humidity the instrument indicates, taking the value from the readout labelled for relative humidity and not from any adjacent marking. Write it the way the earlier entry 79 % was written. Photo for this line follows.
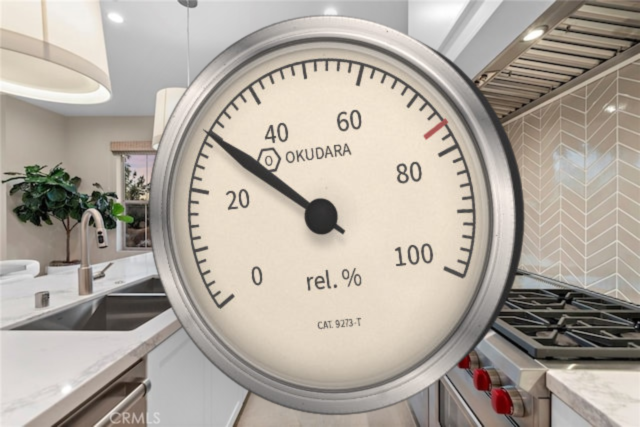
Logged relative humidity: 30 %
